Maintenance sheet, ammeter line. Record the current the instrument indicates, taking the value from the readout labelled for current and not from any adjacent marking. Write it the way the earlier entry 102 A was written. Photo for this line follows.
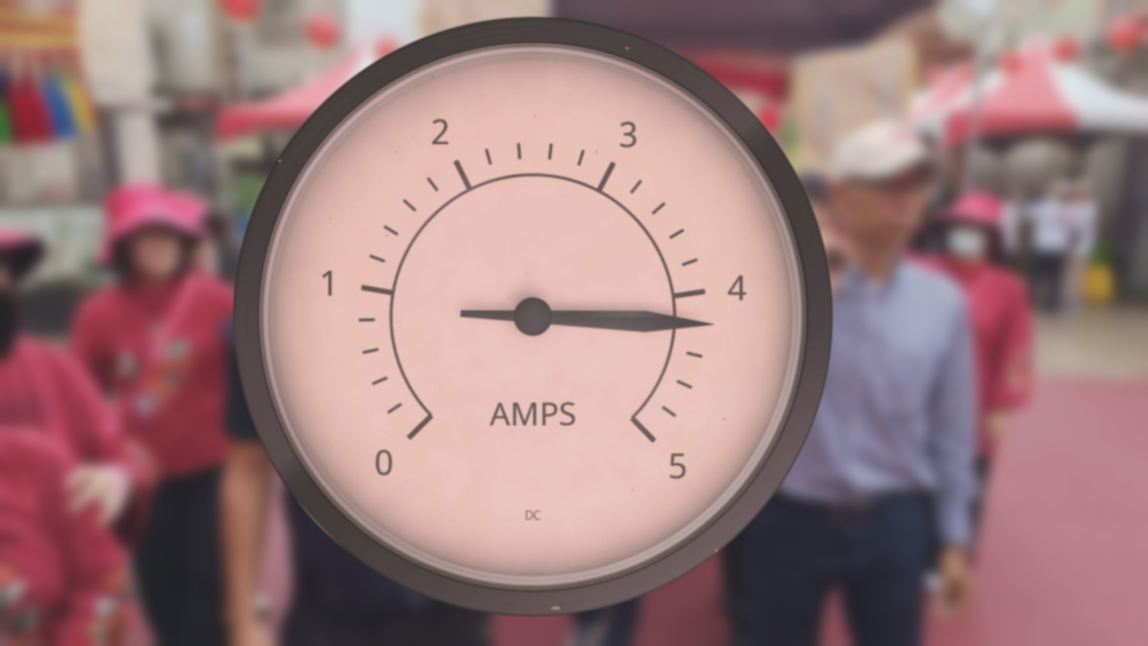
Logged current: 4.2 A
